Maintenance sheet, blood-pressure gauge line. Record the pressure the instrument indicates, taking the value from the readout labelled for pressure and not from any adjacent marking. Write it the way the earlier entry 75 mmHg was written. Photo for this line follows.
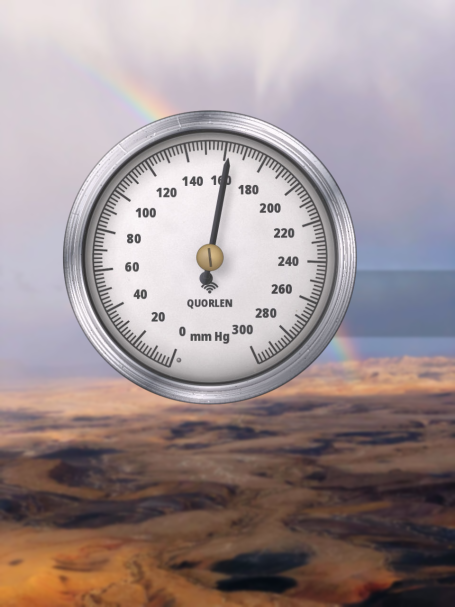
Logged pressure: 162 mmHg
